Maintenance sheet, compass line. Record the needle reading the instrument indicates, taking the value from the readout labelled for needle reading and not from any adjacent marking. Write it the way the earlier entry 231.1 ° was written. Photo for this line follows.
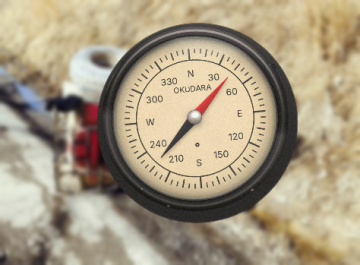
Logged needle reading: 45 °
